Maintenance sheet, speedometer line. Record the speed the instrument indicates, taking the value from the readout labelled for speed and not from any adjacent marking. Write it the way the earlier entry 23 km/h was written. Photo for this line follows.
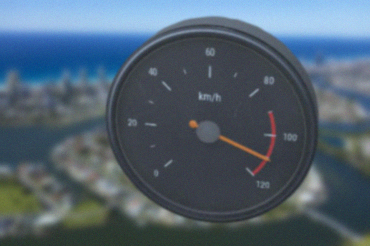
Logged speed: 110 km/h
